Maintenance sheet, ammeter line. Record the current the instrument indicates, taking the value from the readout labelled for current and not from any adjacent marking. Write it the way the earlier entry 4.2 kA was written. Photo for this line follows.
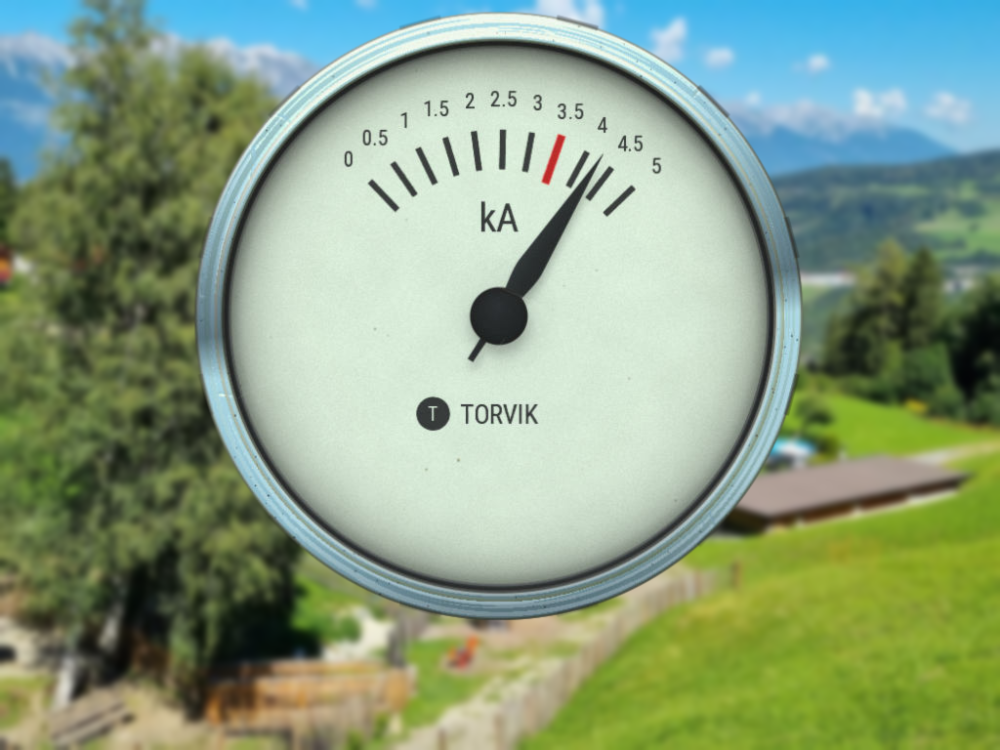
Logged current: 4.25 kA
